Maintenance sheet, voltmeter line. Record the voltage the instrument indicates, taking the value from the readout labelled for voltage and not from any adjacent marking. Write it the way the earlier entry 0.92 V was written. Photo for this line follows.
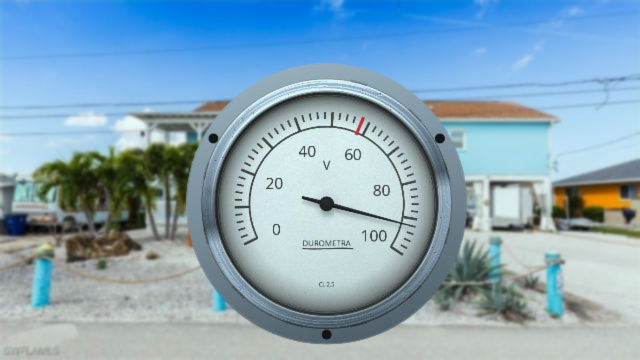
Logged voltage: 92 V
